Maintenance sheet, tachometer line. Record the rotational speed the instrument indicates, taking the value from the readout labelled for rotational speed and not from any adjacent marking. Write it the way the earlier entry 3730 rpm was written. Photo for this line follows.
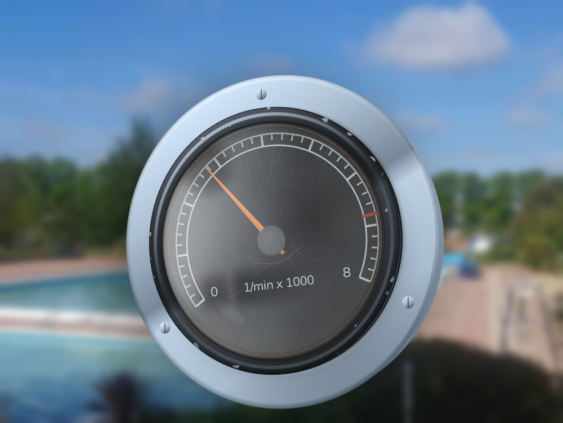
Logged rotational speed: 2800 rpm
